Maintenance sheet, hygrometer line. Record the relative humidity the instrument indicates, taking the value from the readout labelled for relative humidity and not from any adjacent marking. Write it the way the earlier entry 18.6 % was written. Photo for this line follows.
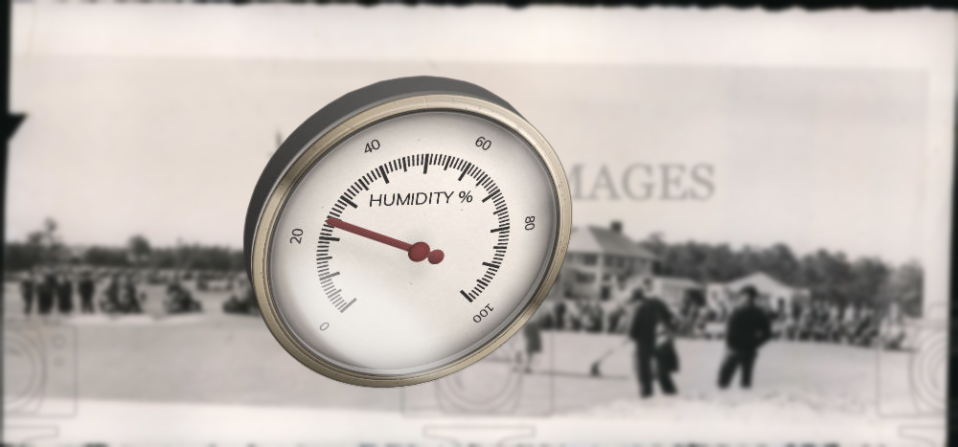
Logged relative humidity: 25 %
